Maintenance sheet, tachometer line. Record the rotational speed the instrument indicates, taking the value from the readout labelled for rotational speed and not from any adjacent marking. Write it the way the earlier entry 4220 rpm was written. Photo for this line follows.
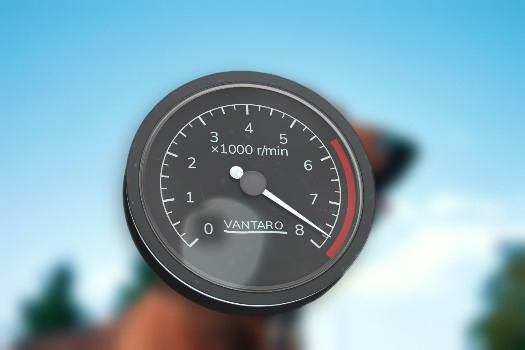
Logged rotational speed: 7750 rpm
